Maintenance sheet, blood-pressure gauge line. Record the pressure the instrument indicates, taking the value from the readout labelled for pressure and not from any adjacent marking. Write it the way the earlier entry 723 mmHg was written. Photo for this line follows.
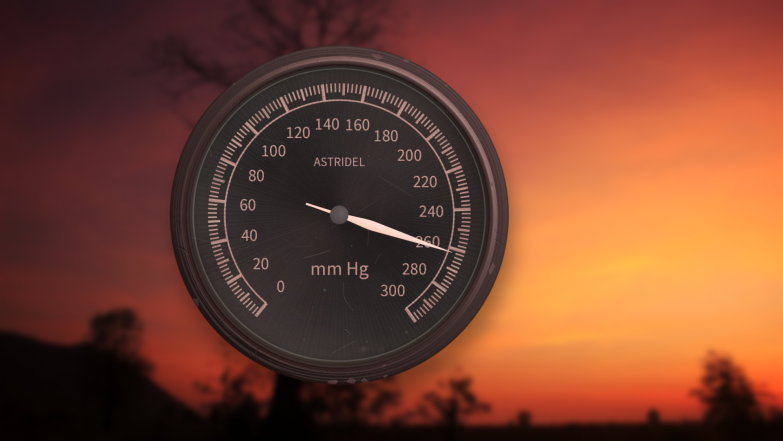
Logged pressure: 262 mmHg
